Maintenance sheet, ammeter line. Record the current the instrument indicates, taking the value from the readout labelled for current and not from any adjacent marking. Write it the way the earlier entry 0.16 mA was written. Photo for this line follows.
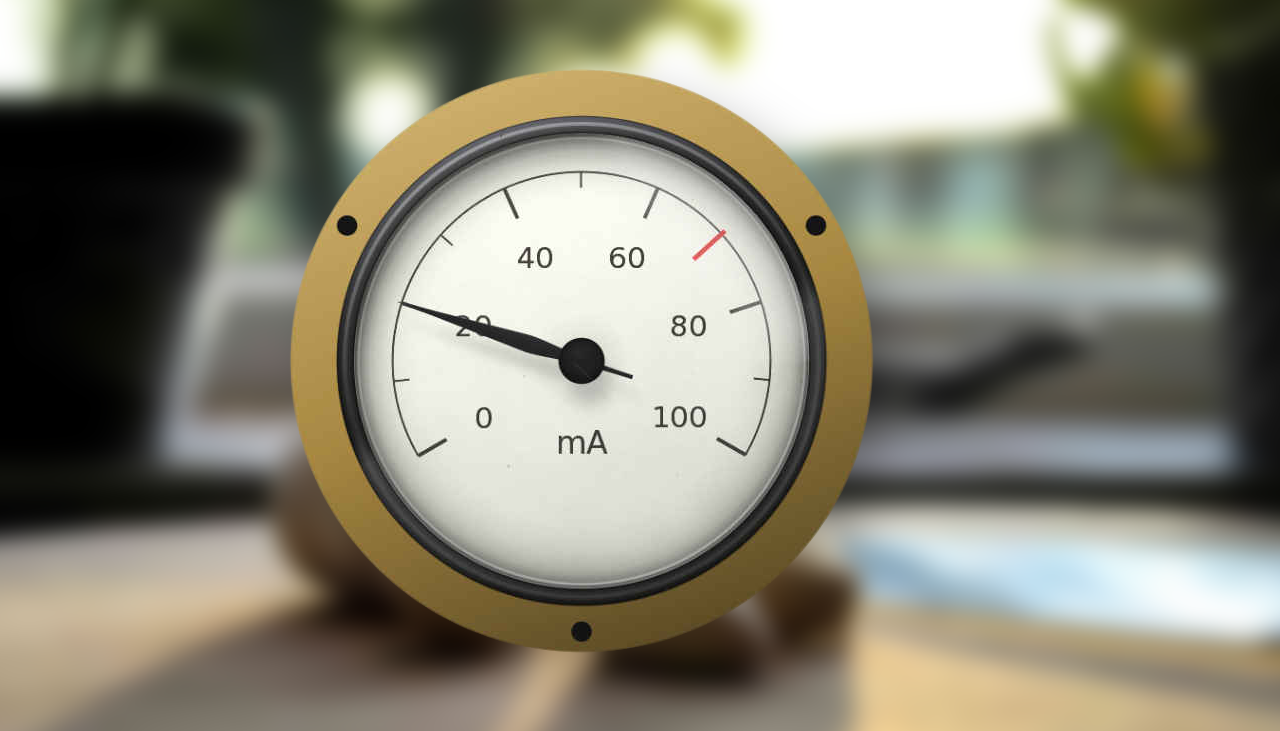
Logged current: 20 mA
